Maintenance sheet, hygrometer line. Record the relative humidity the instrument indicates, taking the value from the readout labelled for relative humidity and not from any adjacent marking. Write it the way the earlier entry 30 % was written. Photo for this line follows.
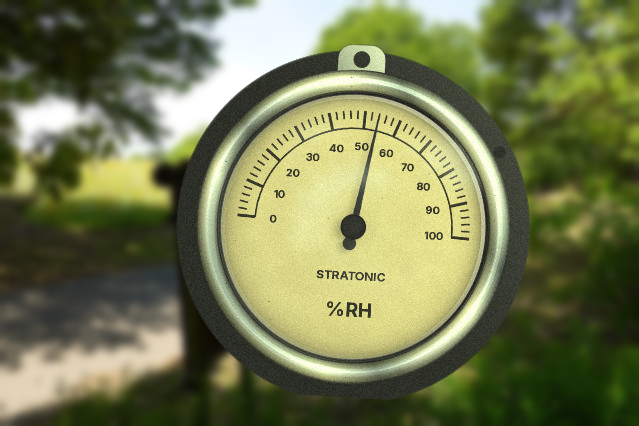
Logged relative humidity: 54 %
